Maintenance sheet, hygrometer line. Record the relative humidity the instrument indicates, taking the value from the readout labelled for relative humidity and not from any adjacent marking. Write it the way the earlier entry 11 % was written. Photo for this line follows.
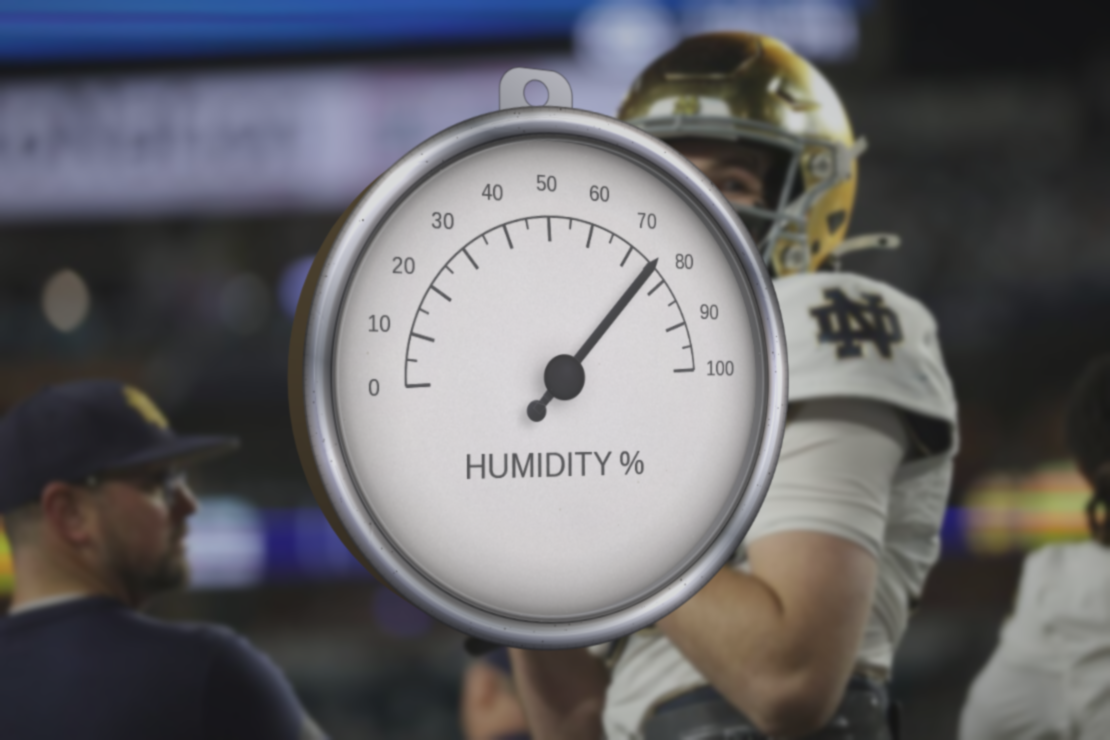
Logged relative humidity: 75 %
